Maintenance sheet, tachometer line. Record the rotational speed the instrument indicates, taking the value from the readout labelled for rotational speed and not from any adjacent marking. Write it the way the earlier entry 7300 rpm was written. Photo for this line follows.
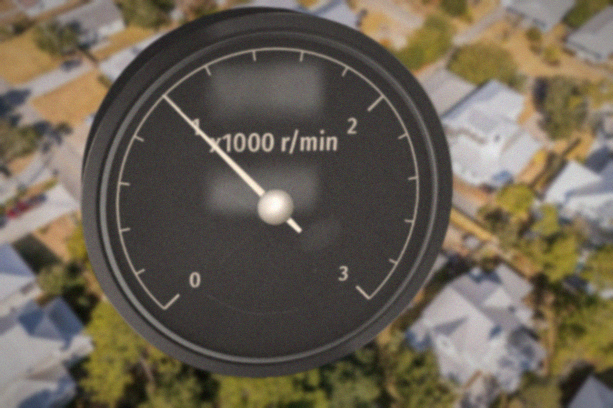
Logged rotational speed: 1000 rpm
